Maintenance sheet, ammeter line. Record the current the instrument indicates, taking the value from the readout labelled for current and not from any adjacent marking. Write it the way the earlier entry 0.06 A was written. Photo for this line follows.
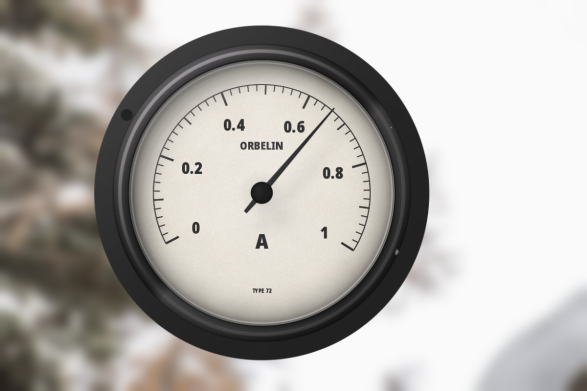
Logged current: 0.66 A
